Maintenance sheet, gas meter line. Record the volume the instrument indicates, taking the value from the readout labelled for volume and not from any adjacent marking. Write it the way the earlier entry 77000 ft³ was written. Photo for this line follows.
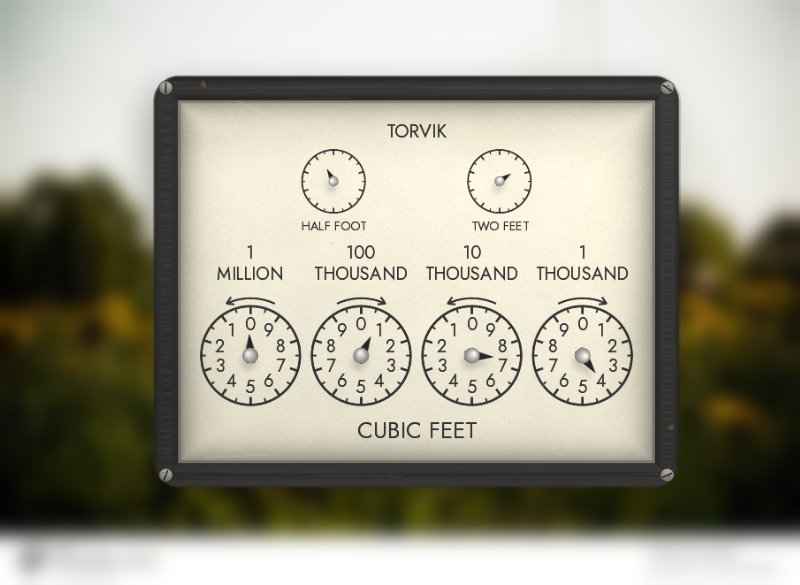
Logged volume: 7400 ft³
